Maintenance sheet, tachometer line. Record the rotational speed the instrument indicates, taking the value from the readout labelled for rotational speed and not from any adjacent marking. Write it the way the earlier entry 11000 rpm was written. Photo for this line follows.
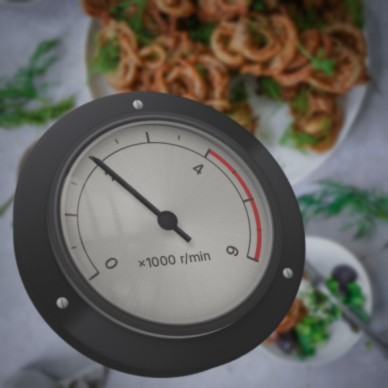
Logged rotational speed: 2000 rpm
